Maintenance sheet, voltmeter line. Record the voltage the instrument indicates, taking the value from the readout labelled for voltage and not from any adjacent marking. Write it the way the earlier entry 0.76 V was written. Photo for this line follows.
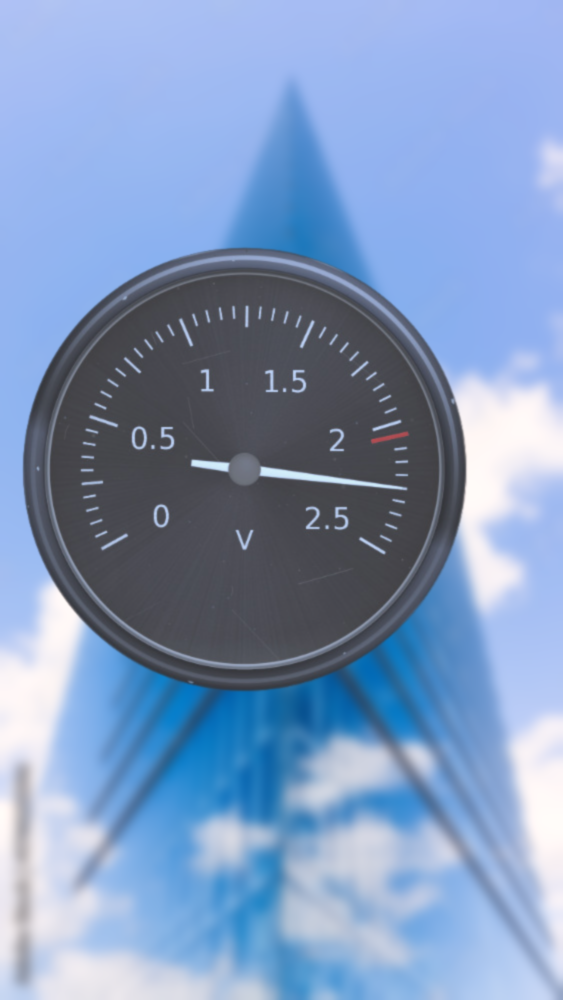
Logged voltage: 2.25 V
